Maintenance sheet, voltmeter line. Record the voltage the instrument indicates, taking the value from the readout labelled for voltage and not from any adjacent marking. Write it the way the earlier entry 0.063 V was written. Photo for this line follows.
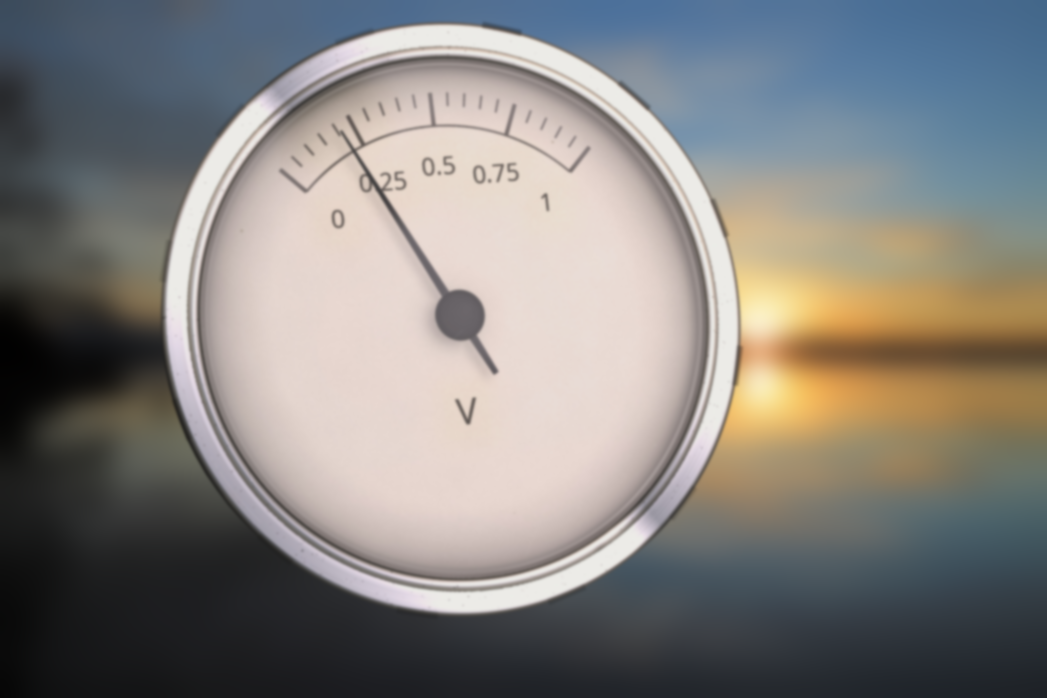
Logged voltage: 0.2 V
